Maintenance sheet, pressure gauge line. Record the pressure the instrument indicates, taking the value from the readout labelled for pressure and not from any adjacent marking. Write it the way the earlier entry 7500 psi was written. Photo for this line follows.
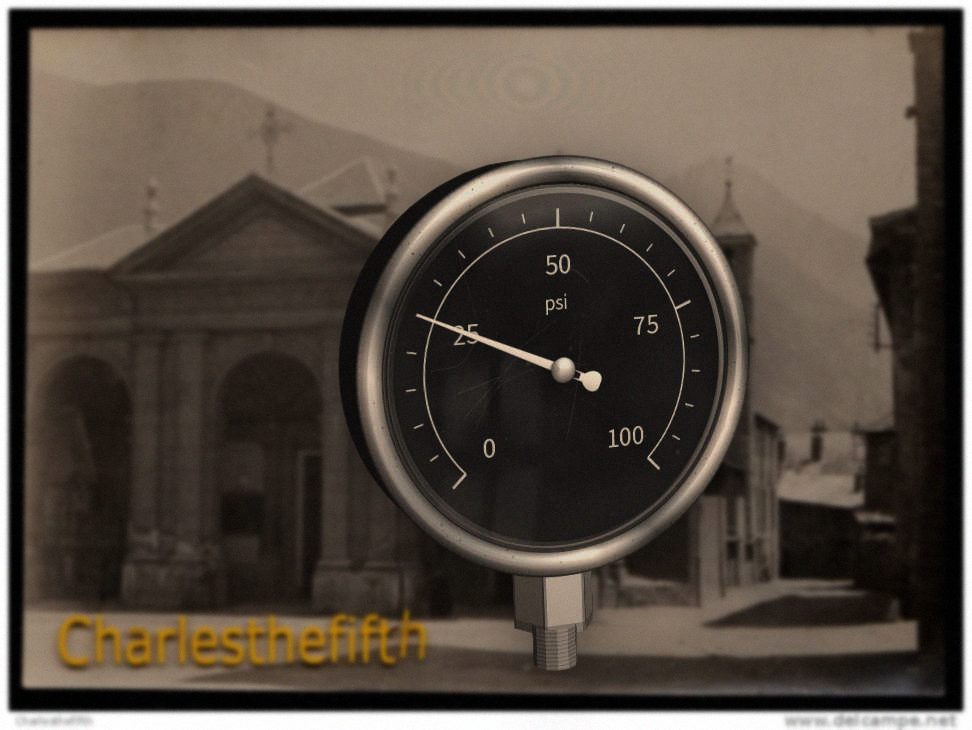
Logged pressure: 25 psi
